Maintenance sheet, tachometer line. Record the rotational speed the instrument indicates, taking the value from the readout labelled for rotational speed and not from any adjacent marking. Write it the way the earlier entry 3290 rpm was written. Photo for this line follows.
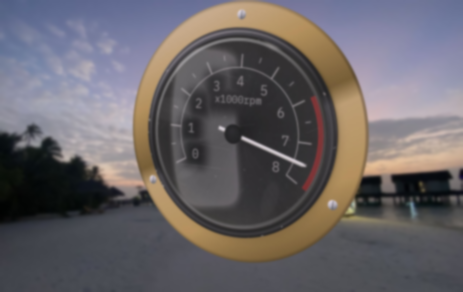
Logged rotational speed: 7500 rpm
